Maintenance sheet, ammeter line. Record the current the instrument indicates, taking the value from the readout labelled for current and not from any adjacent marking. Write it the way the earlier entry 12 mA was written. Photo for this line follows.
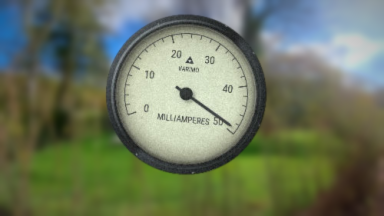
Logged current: 49 mA
